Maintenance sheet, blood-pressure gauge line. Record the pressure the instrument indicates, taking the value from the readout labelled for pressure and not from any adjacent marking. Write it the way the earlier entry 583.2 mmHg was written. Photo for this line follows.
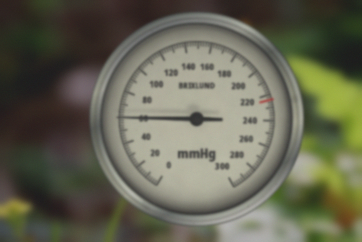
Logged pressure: 60 mmHg
